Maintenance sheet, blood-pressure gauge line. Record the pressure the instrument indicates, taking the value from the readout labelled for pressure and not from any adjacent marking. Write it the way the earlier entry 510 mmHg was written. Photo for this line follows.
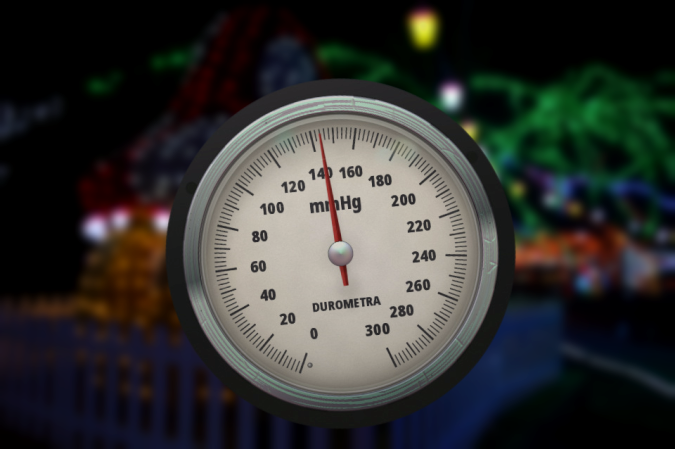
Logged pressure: 144 mmHg
